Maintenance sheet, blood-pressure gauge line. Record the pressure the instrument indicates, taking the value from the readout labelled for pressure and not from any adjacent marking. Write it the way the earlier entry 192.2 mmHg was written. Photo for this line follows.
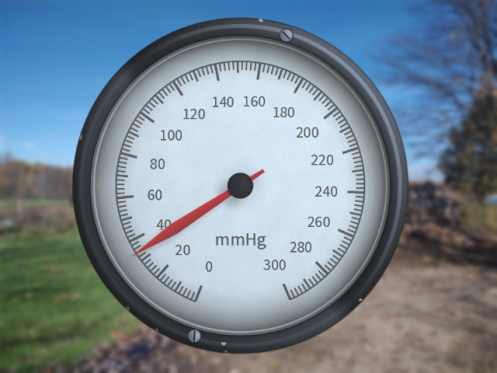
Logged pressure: 34 mmHg
